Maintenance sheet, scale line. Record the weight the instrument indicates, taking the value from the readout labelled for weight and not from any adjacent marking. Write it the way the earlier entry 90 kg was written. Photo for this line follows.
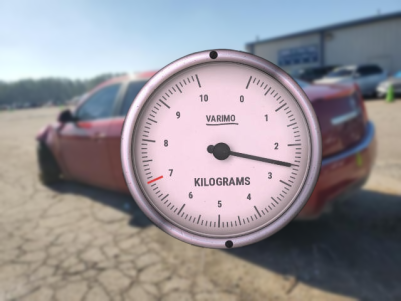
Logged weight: 2.5 kg
